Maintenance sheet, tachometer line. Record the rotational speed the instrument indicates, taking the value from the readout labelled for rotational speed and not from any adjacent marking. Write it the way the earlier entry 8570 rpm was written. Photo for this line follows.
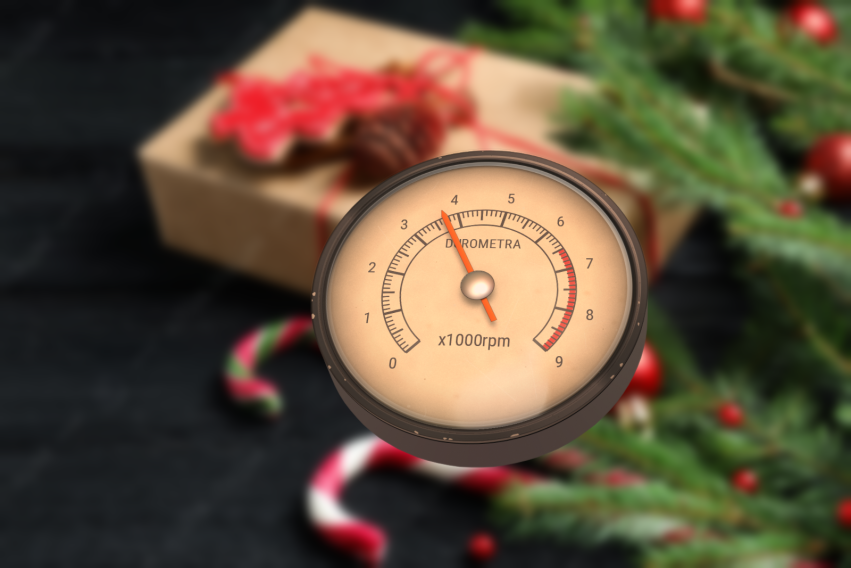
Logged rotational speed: 3700 rpm
